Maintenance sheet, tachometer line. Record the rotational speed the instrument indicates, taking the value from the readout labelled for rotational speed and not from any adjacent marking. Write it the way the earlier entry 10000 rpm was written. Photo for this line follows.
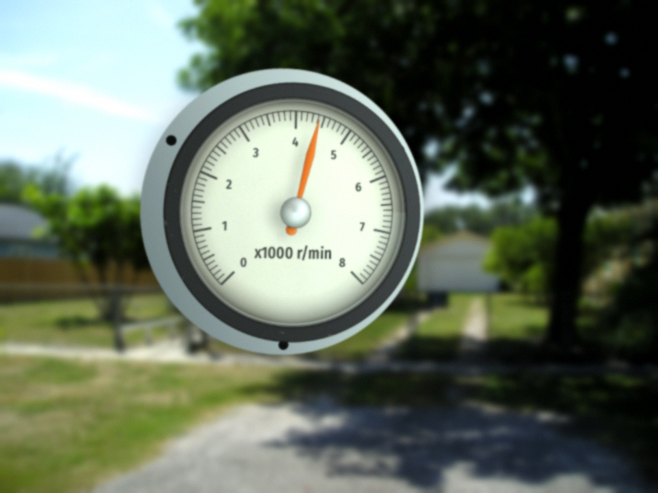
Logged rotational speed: 4400 rpm
